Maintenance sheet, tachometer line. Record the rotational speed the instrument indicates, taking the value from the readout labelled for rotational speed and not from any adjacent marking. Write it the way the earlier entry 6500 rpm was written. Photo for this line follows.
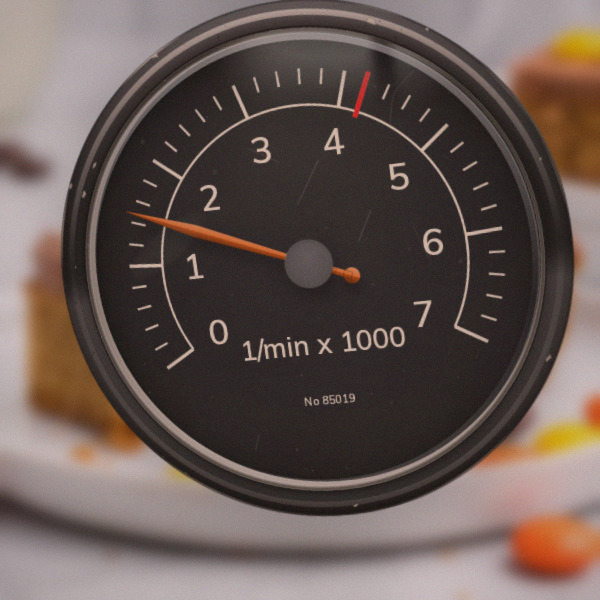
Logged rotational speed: 1500 rpm
